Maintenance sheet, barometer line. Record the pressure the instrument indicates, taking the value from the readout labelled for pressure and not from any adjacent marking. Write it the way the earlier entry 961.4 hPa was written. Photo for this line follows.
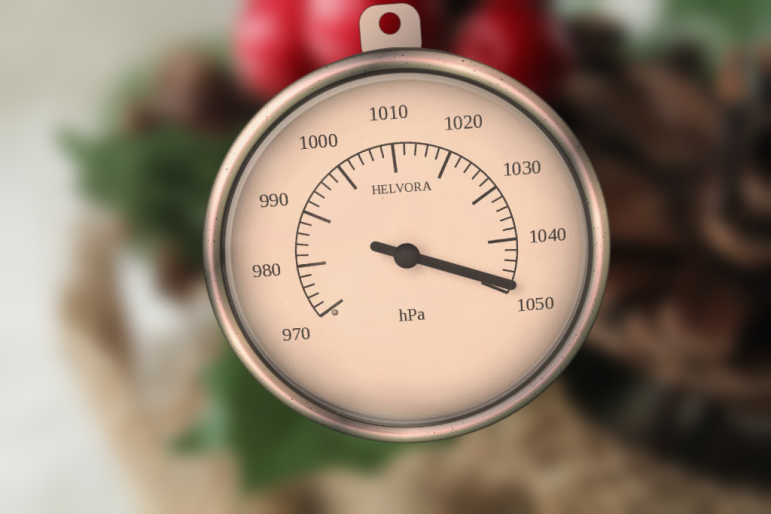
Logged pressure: 1048 hPa
